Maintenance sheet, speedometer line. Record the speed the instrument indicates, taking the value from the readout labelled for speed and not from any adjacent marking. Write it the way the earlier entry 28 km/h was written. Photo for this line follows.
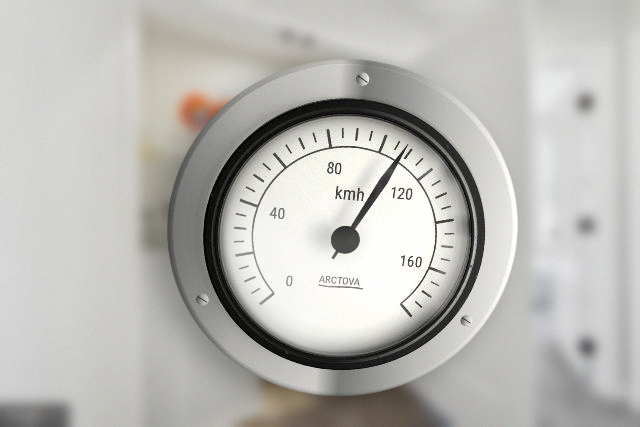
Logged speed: 107.5 km/h
